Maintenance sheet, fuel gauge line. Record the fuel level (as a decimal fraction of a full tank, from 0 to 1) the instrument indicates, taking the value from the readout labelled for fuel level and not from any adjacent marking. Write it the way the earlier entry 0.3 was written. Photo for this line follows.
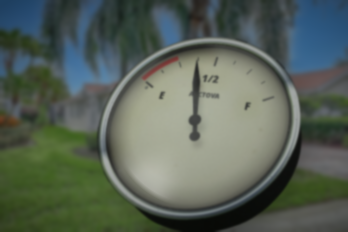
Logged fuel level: 0.375
